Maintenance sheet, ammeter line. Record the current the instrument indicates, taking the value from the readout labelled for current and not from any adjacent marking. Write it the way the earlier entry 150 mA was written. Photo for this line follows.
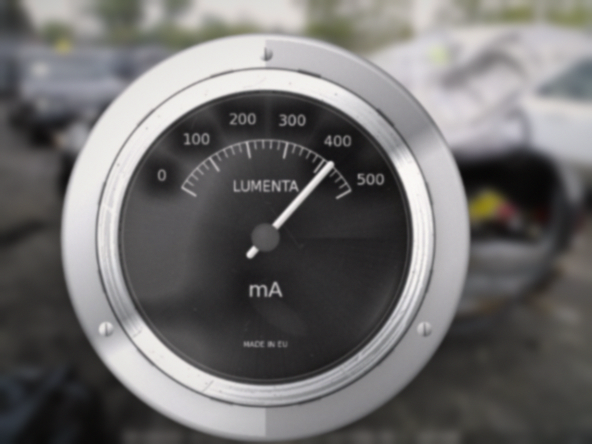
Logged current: 420 mA
